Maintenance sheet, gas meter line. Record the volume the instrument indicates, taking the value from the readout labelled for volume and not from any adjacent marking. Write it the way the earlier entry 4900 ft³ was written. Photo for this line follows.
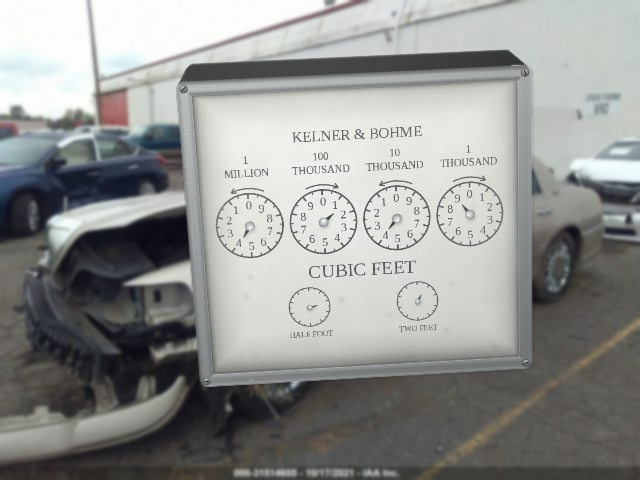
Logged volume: 413900 ft³
